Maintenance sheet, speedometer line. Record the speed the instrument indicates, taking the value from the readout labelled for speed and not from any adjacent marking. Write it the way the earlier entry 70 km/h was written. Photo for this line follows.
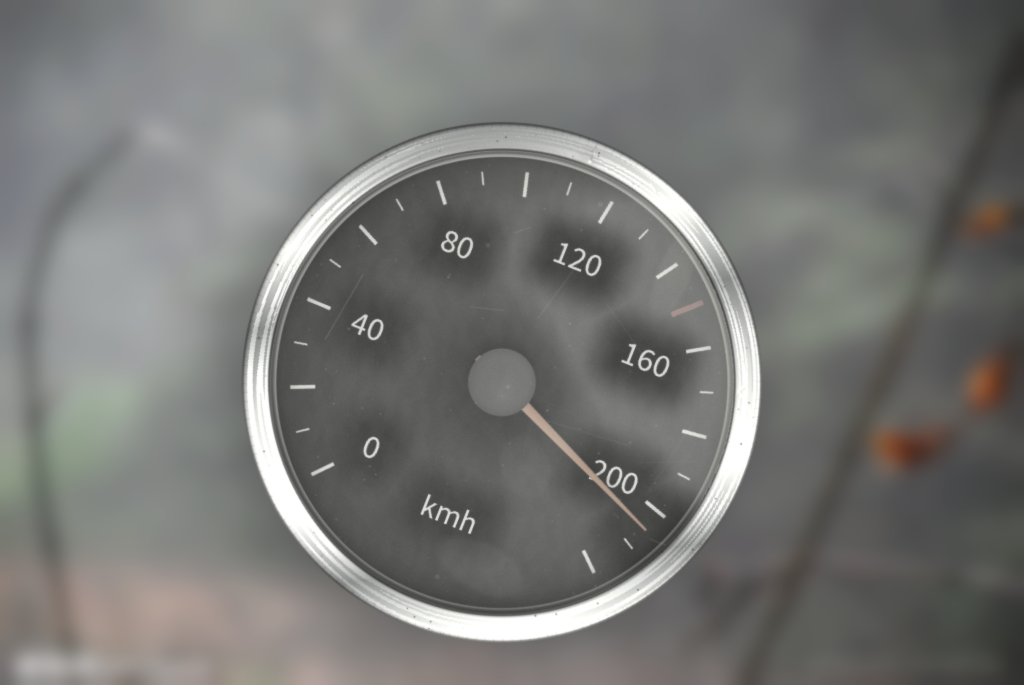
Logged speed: 205 km/h
